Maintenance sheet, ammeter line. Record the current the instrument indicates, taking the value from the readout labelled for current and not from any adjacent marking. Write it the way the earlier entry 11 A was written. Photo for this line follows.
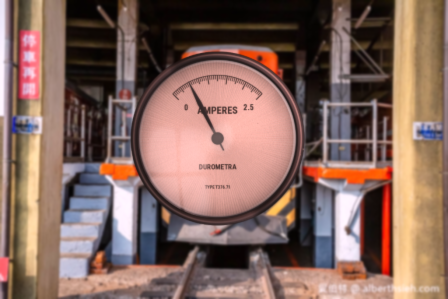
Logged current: 0.5 A
